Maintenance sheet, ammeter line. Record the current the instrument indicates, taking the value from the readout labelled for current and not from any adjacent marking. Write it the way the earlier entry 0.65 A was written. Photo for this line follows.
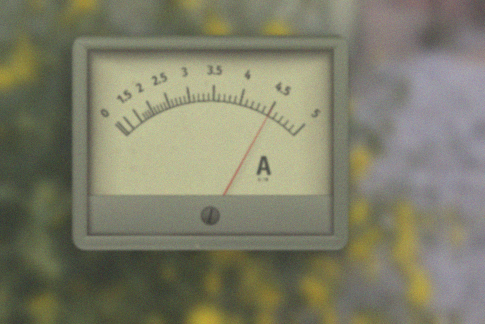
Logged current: 4.5 A
